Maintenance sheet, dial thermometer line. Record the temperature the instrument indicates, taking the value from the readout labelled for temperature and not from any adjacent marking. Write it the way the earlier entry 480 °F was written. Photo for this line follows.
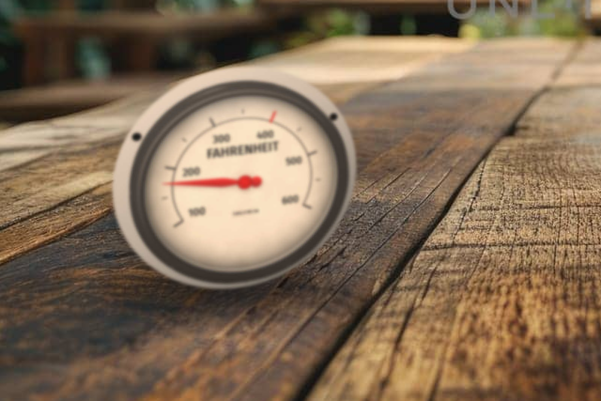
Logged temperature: 175 °F
